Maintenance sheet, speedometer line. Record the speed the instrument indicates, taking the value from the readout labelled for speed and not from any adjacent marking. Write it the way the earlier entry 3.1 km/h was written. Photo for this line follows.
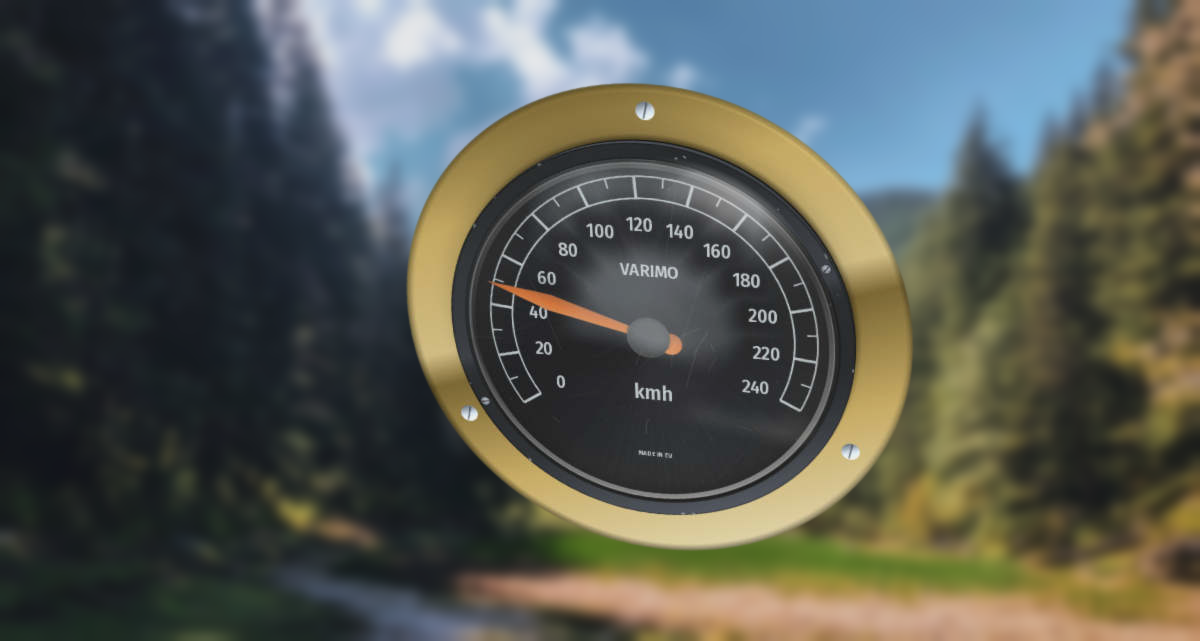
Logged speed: 50 km/h
